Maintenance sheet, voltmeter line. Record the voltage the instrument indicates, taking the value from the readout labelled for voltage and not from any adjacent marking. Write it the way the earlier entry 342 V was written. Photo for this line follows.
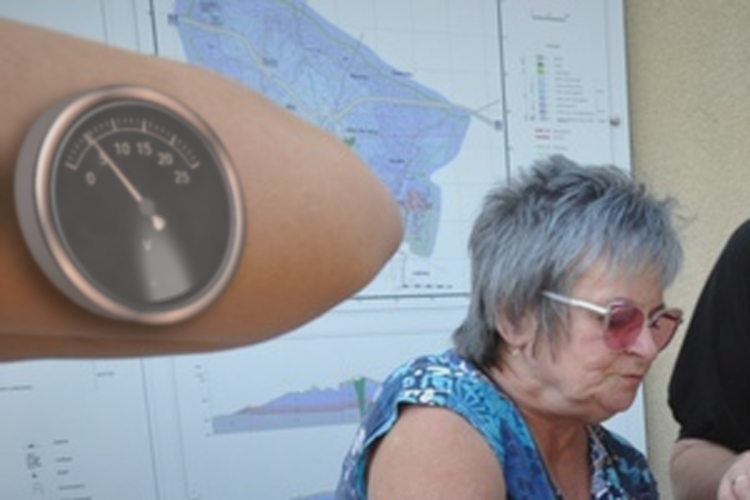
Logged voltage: 5 V
